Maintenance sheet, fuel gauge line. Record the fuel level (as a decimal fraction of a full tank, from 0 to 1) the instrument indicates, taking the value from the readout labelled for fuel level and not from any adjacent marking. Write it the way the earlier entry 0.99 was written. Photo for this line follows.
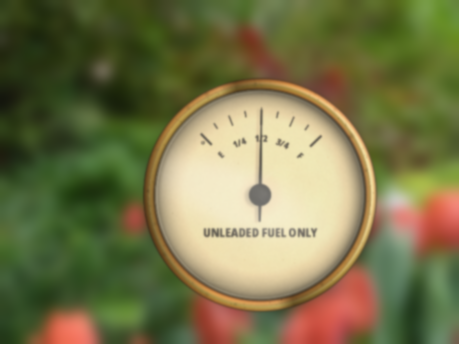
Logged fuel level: 0.5
